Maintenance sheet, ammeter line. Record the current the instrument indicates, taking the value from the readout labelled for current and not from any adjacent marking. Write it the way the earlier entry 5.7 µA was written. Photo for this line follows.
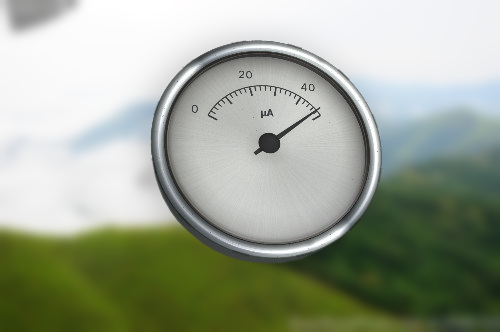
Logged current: 48 µA
